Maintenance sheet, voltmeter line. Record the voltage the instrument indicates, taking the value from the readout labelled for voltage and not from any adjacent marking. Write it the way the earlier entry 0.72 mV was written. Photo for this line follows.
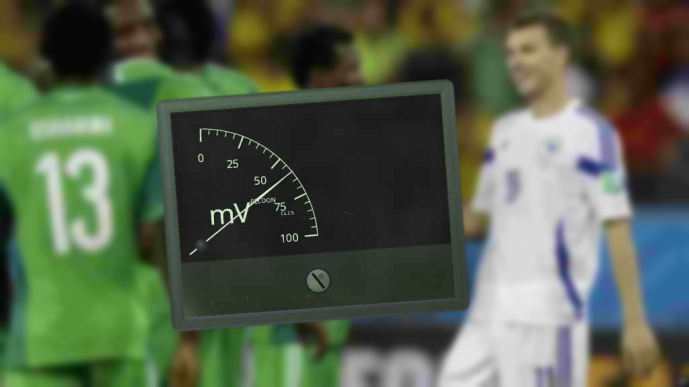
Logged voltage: 60 mV
